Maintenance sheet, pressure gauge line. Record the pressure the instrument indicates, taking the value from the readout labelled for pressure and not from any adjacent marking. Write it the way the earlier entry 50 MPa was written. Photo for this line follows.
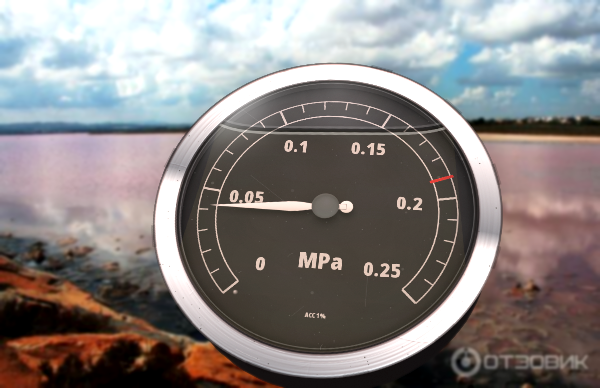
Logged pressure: 0.04 MPa
